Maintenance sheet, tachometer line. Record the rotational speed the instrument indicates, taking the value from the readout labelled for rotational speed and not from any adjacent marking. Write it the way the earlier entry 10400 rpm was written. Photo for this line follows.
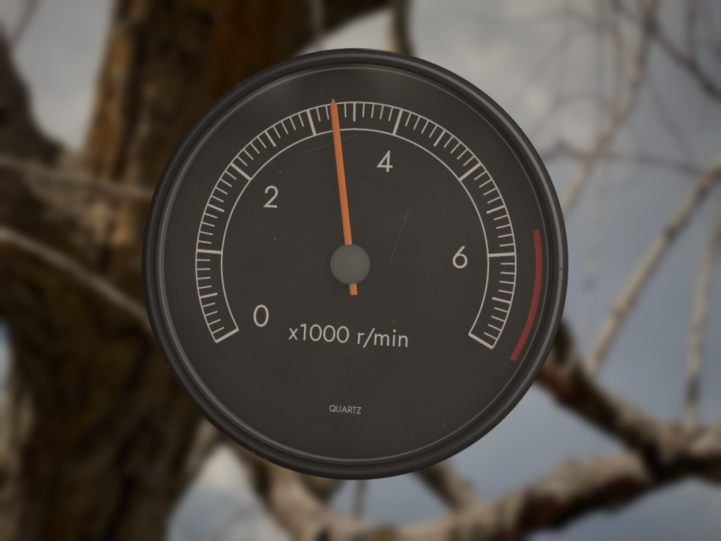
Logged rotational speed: 3300 rpm
